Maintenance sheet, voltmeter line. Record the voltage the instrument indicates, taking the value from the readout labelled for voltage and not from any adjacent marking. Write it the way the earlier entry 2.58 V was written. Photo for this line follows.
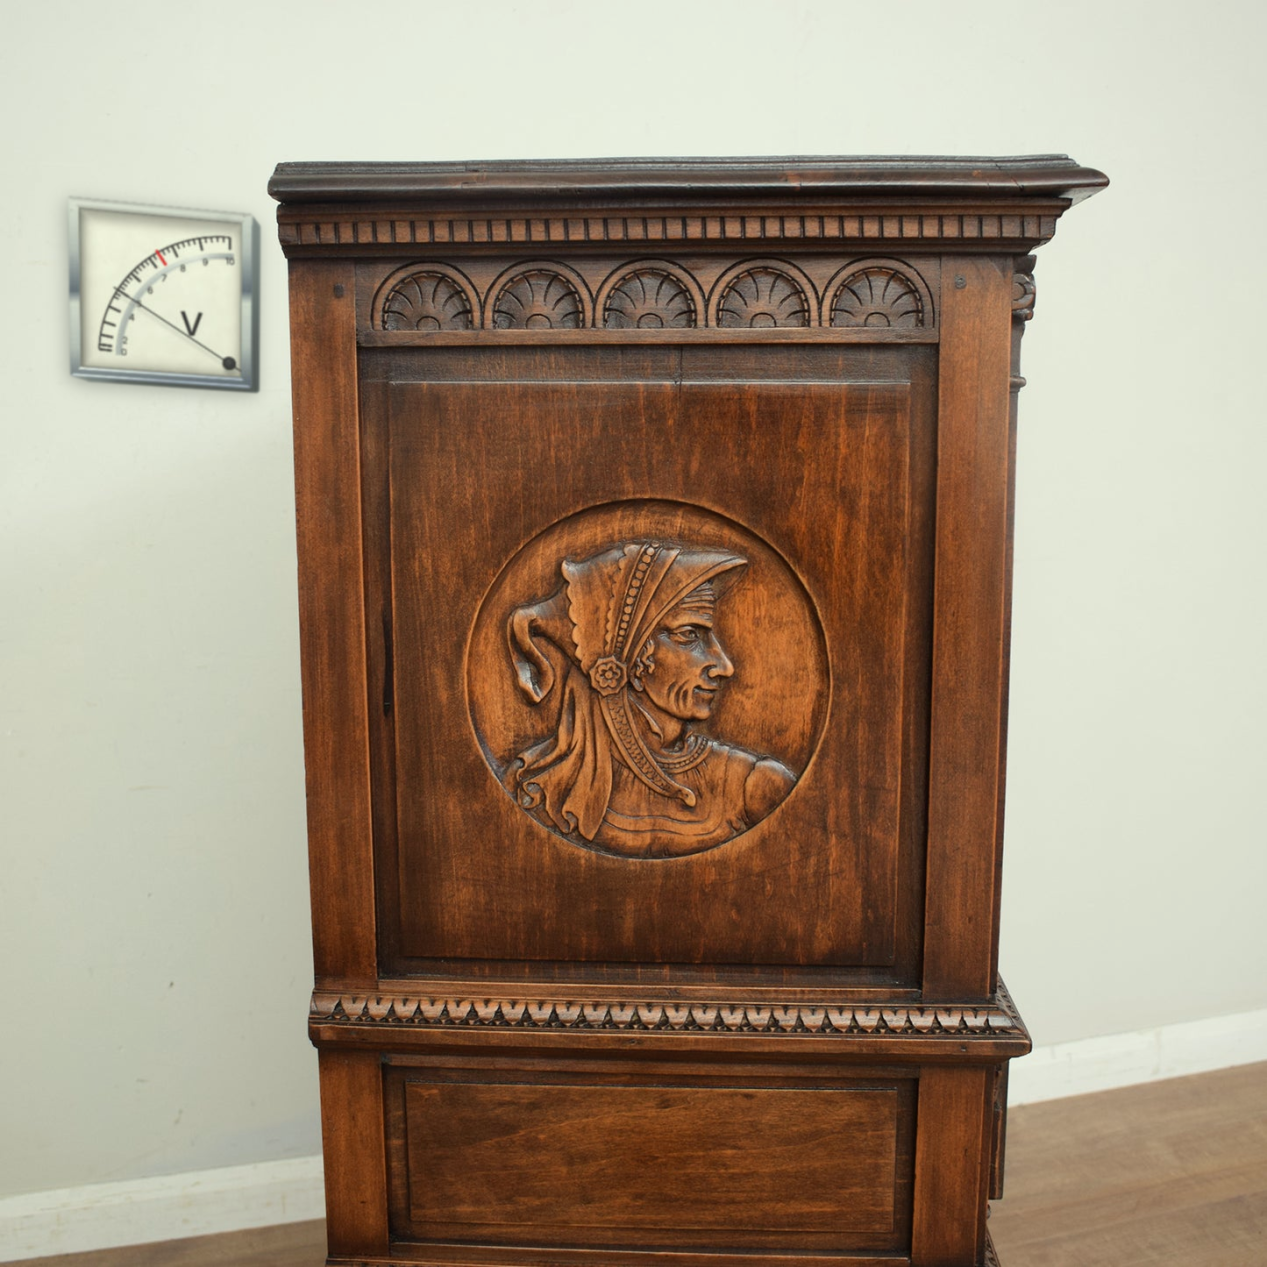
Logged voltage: 5 V
